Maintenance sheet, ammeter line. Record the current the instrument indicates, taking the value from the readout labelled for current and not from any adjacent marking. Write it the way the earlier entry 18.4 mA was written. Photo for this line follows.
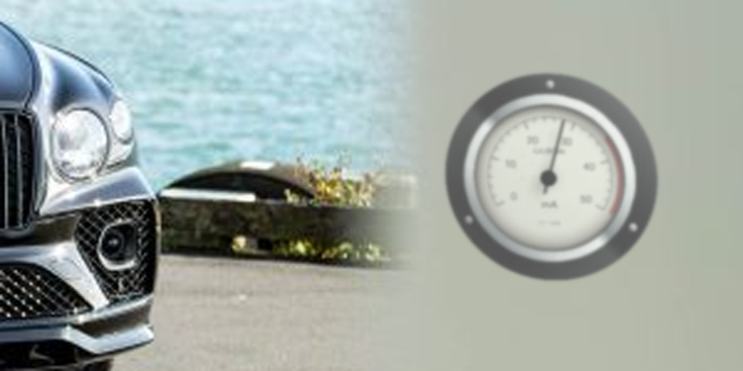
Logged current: 28 mA
